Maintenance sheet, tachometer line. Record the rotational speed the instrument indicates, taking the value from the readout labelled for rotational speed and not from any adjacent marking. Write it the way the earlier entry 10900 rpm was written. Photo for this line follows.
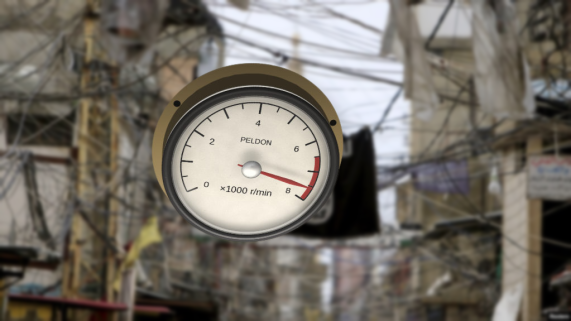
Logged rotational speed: 7500 rpm
